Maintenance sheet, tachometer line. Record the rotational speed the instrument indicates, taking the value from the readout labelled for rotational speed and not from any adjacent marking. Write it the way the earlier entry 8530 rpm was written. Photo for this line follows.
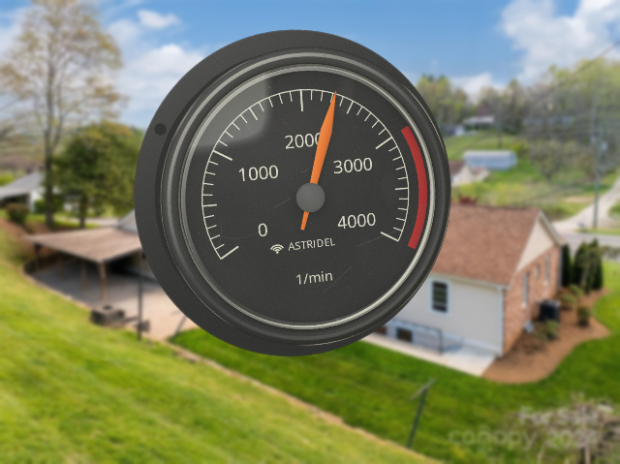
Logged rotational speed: 2300 rpm
